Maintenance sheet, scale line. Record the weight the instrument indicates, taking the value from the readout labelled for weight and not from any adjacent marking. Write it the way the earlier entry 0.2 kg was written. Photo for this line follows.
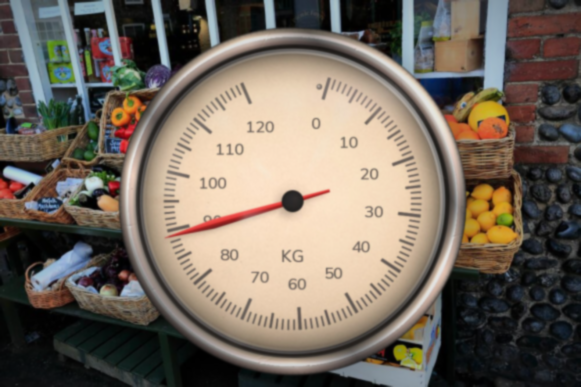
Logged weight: 89 kg
